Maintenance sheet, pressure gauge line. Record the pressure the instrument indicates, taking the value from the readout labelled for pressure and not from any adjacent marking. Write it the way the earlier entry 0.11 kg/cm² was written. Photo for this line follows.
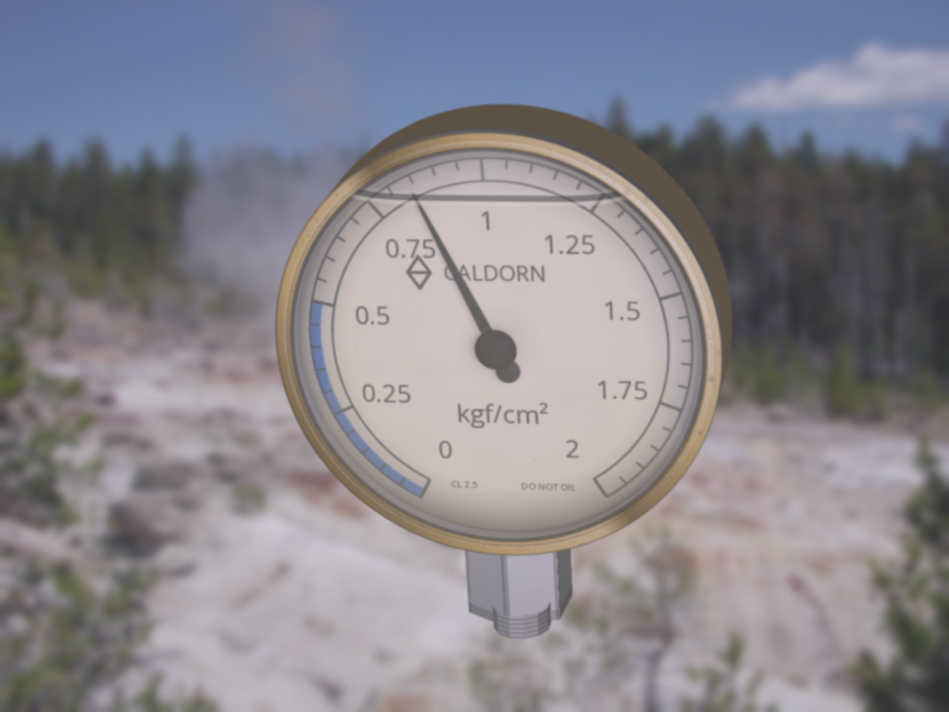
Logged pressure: 0.85 kg/cm²
